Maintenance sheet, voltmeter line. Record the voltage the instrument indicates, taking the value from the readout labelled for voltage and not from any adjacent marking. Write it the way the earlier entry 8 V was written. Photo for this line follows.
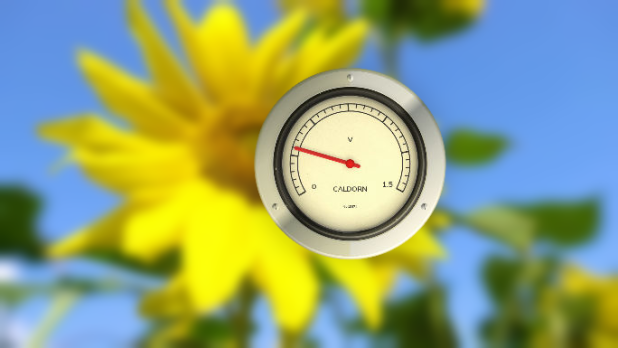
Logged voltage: 0.3 V
